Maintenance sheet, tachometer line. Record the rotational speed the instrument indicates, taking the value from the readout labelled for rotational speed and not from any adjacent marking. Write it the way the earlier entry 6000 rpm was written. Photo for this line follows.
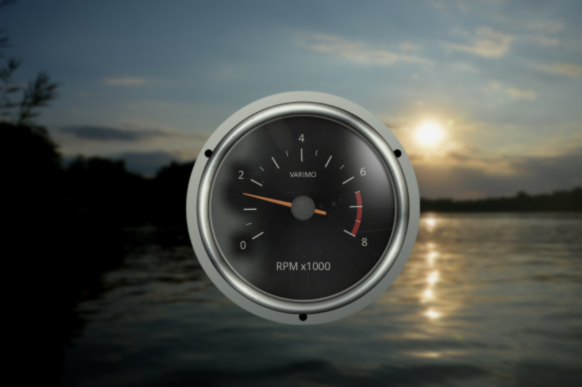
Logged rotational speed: 1500 rpm
